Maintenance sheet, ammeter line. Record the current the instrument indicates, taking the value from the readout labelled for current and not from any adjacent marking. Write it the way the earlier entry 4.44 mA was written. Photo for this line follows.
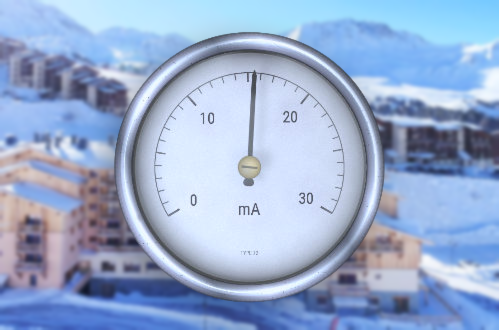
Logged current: 15.5 mA
